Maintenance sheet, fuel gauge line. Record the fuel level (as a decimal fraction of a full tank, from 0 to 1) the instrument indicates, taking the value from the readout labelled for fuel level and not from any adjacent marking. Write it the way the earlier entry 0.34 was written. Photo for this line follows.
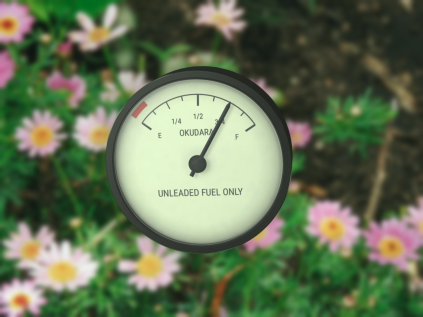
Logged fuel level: 0.75
